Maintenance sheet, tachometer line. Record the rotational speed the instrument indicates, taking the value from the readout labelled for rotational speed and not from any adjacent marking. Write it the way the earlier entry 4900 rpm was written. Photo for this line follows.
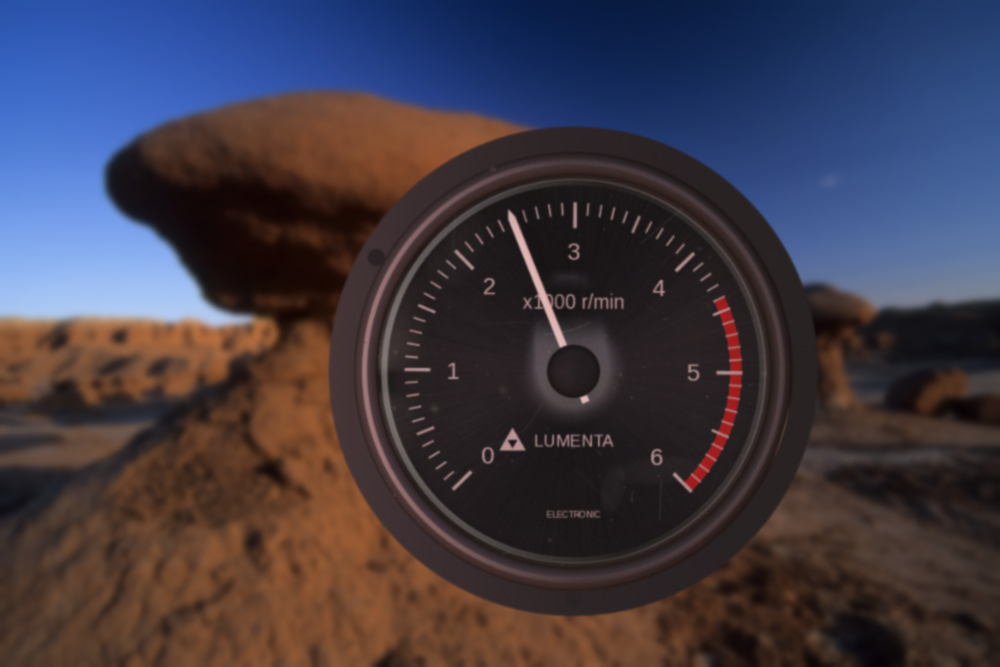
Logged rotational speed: 2500 rpm
